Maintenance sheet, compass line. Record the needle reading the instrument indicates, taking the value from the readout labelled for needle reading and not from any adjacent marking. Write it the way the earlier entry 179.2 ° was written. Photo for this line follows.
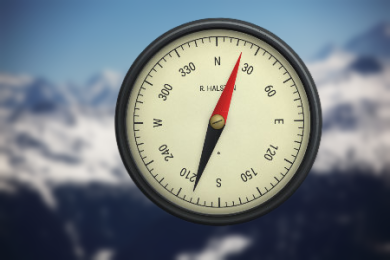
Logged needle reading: 20 °
